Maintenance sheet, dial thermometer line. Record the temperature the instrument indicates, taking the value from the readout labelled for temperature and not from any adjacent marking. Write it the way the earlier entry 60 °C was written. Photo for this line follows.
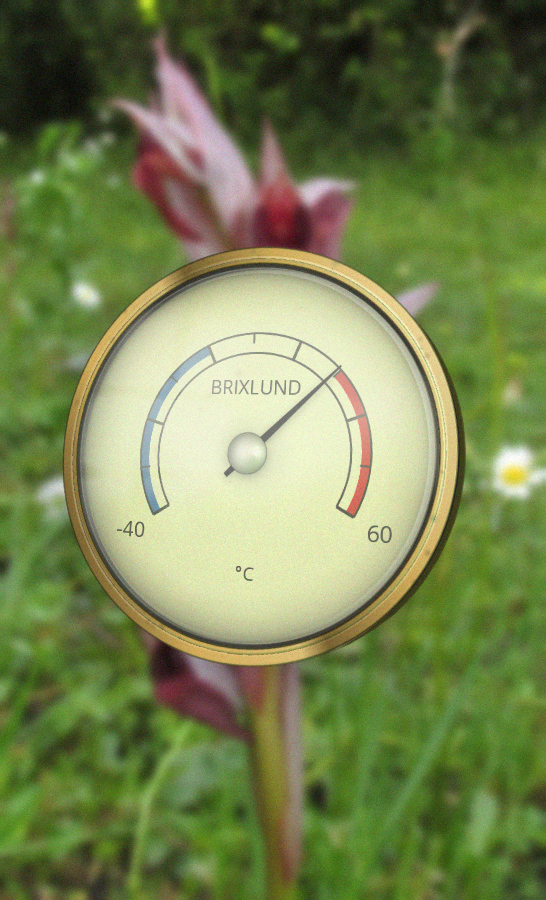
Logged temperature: 30 °C
